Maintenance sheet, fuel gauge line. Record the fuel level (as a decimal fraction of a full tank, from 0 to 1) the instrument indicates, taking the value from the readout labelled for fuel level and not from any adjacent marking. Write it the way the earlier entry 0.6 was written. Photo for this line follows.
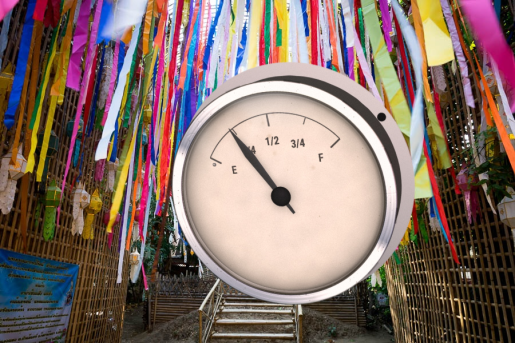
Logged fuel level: 0.25
